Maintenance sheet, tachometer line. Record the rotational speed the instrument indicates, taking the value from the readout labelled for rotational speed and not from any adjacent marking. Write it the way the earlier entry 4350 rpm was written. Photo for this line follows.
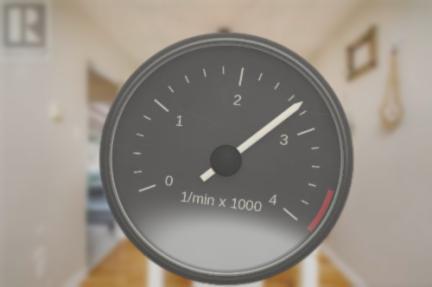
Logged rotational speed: 2700 rpm
